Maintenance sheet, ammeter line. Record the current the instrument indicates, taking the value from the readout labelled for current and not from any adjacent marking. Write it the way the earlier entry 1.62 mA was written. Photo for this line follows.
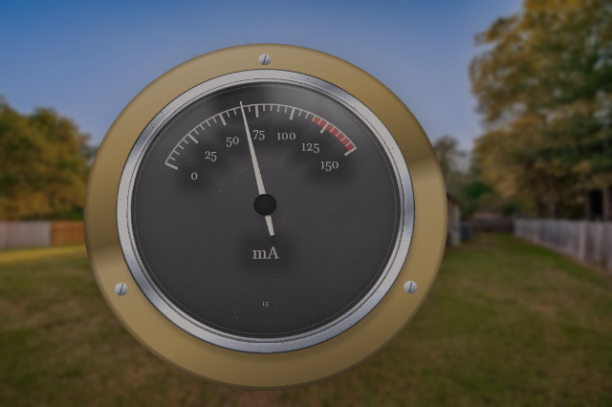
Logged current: 65 mA
